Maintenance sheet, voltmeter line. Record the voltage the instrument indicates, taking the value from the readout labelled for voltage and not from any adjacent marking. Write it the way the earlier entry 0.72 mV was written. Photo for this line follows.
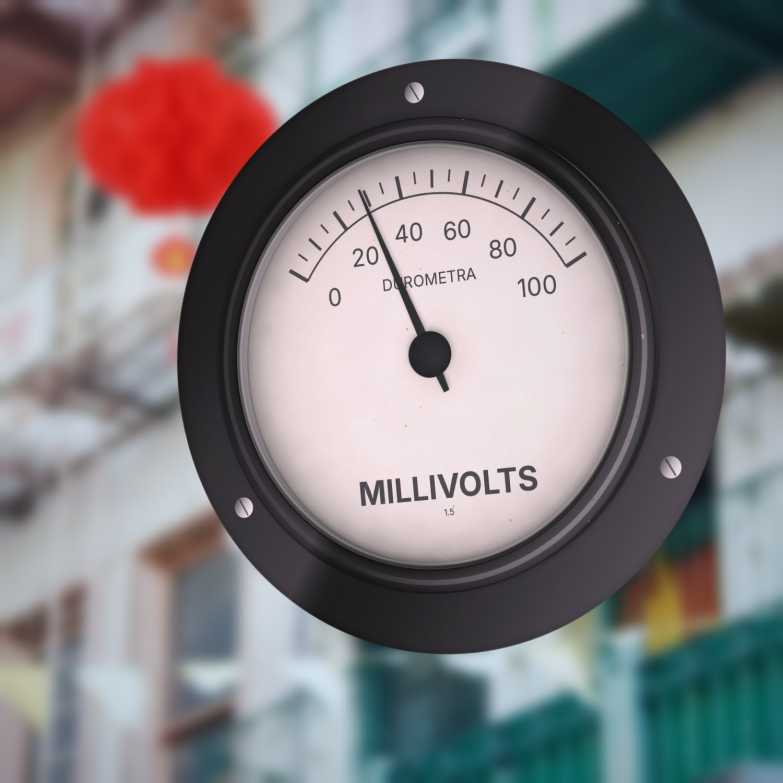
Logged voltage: 30 mV
